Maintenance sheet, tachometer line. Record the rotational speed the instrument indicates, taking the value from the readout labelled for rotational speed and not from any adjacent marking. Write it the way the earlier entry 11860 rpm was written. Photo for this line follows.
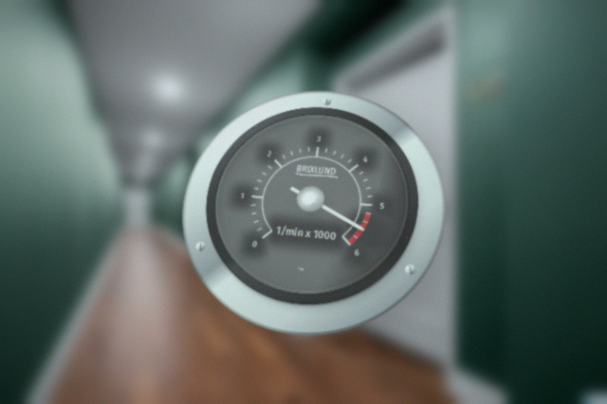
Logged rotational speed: 5600 rpm
